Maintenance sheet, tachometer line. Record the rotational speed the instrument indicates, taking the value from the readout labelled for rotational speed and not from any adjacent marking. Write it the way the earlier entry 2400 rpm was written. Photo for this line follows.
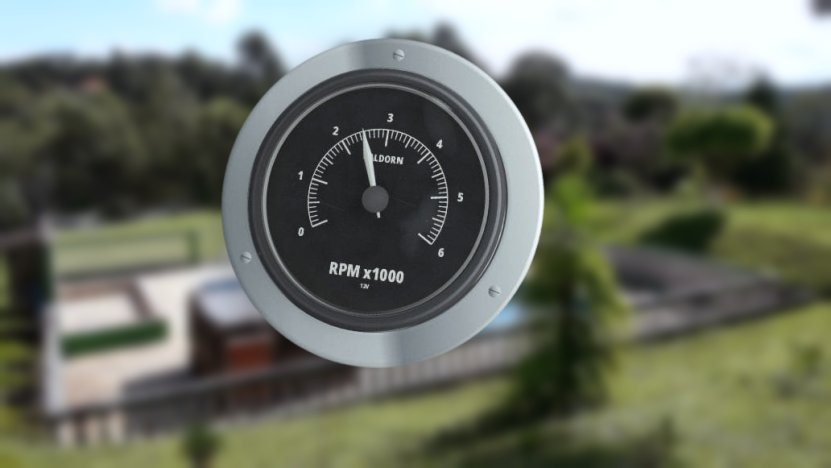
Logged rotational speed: 2500 rpm
